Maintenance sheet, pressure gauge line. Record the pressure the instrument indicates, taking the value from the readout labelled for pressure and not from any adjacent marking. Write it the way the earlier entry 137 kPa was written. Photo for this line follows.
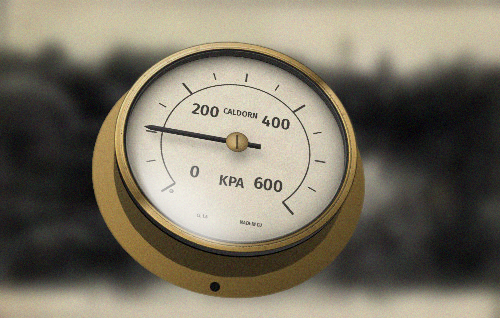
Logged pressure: 100 kPa
